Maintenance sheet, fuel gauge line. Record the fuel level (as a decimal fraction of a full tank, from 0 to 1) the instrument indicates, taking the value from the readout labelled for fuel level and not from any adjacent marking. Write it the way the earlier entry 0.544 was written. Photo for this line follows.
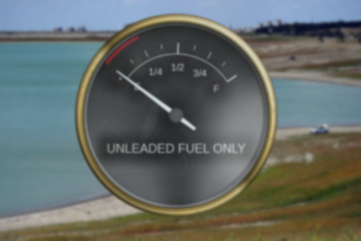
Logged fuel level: 0
